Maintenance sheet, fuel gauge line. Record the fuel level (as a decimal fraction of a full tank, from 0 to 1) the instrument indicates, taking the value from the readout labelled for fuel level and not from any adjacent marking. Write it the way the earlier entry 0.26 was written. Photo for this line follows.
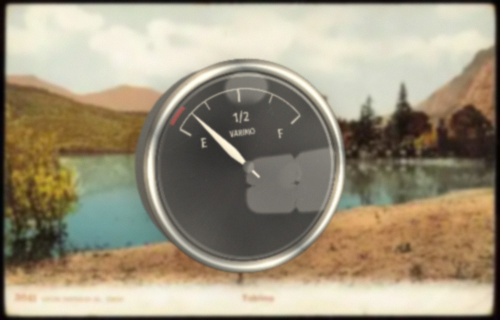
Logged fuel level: 0.125
